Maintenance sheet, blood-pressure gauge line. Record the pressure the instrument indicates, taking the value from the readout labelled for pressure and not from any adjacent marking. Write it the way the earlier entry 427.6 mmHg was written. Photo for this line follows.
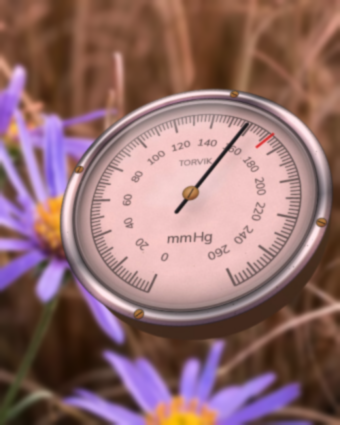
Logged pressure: 160 mmHg
